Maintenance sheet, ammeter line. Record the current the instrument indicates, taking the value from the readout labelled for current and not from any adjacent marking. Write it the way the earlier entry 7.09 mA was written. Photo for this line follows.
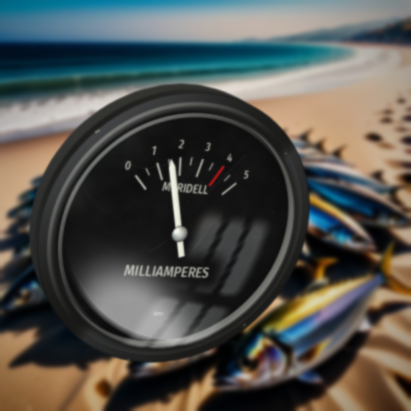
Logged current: 1.5 mA
